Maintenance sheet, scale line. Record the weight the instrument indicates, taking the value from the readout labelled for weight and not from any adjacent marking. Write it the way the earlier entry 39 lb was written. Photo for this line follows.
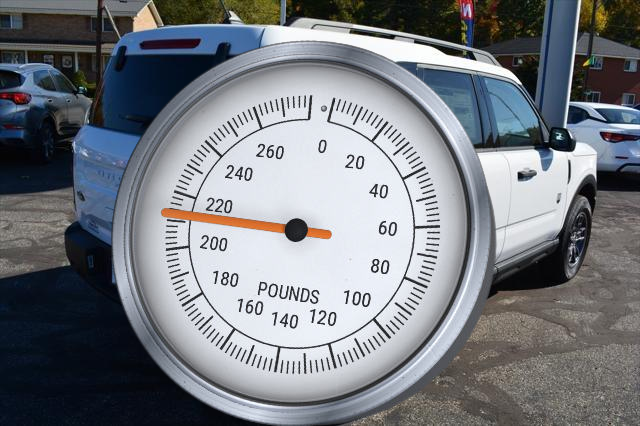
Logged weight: 212 lb
